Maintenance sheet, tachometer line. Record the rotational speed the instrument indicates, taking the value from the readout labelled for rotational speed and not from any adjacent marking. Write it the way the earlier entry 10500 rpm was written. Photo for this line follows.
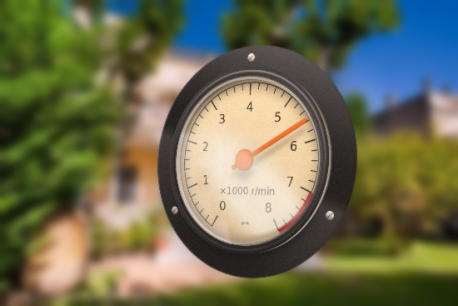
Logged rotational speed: 5600 rpm
